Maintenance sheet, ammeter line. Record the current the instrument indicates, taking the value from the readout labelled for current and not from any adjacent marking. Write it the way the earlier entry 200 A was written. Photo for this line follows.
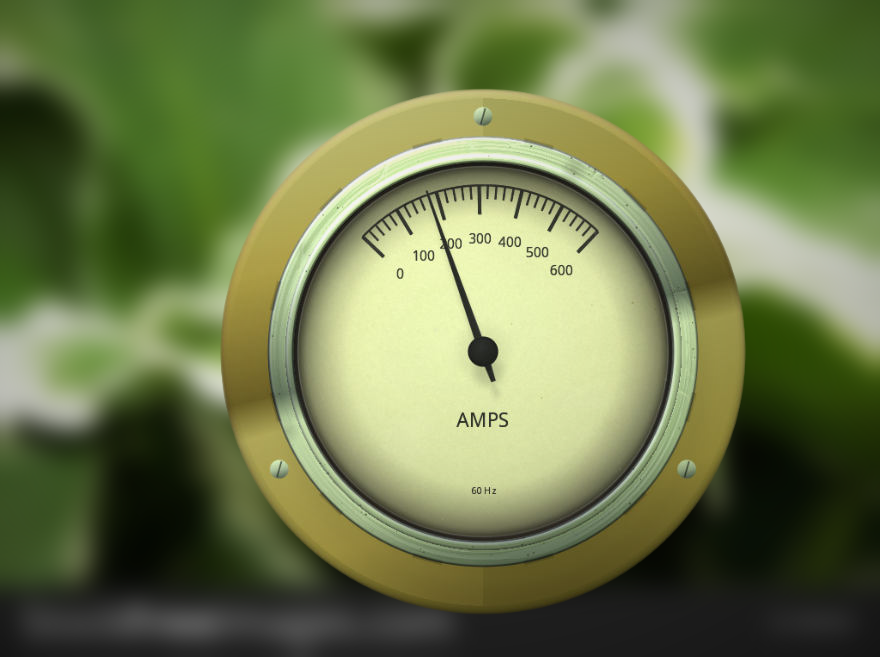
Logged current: 180 A
